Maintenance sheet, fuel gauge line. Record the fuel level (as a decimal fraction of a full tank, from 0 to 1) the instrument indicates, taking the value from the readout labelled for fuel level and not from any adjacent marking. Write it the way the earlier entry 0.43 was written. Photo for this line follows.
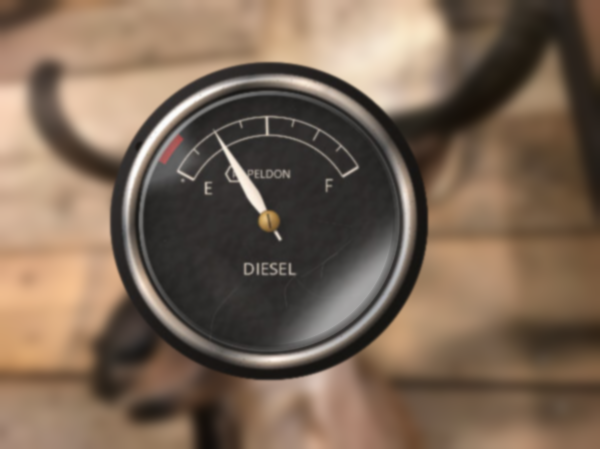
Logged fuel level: 0.25
